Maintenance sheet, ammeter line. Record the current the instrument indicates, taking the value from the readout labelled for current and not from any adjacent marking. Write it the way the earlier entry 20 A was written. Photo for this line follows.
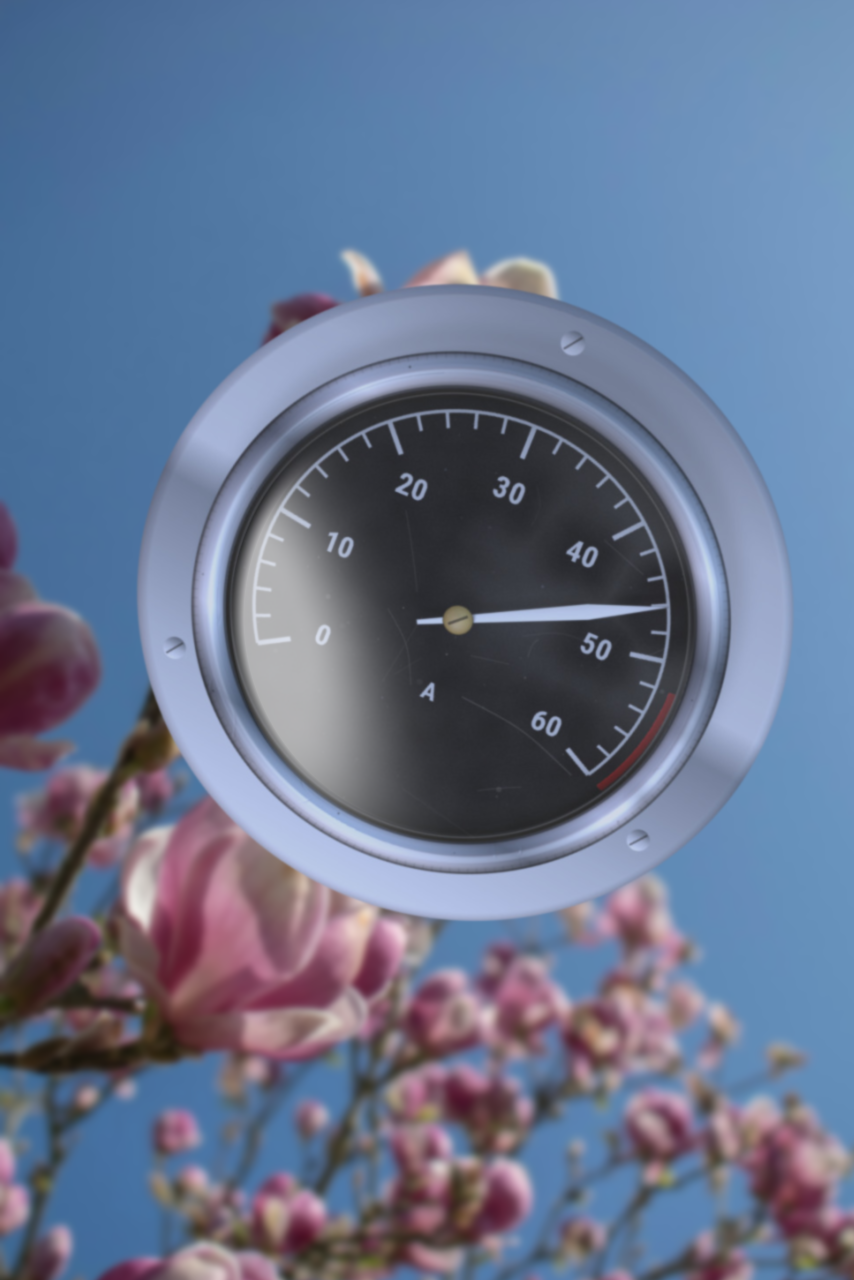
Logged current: 46 A
